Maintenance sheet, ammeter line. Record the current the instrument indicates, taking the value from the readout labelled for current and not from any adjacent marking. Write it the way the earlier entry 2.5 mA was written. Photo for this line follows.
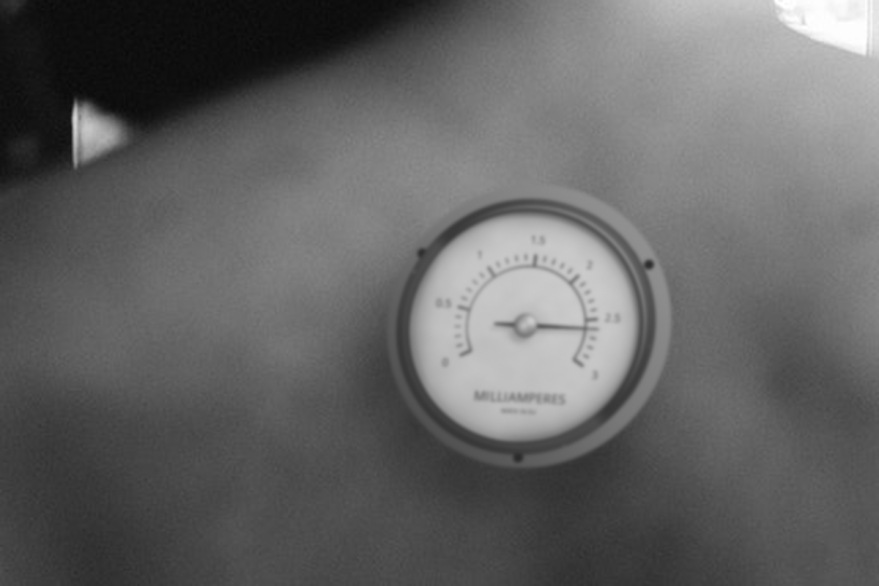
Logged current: 2.6 mA
